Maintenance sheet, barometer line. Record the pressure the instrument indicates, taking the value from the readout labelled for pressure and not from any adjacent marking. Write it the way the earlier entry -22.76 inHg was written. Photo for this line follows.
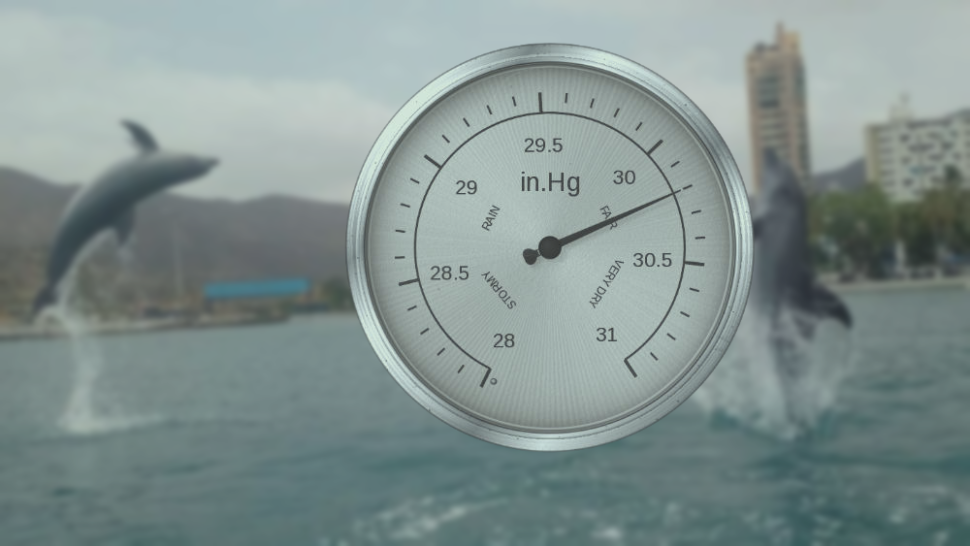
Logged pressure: 30.2 inHg
